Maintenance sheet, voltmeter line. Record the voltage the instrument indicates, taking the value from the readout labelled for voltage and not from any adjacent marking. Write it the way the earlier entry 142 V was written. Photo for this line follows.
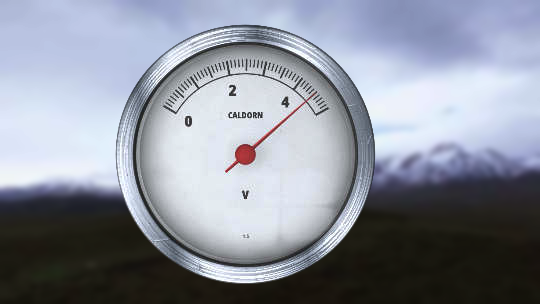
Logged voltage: 4.5 V
